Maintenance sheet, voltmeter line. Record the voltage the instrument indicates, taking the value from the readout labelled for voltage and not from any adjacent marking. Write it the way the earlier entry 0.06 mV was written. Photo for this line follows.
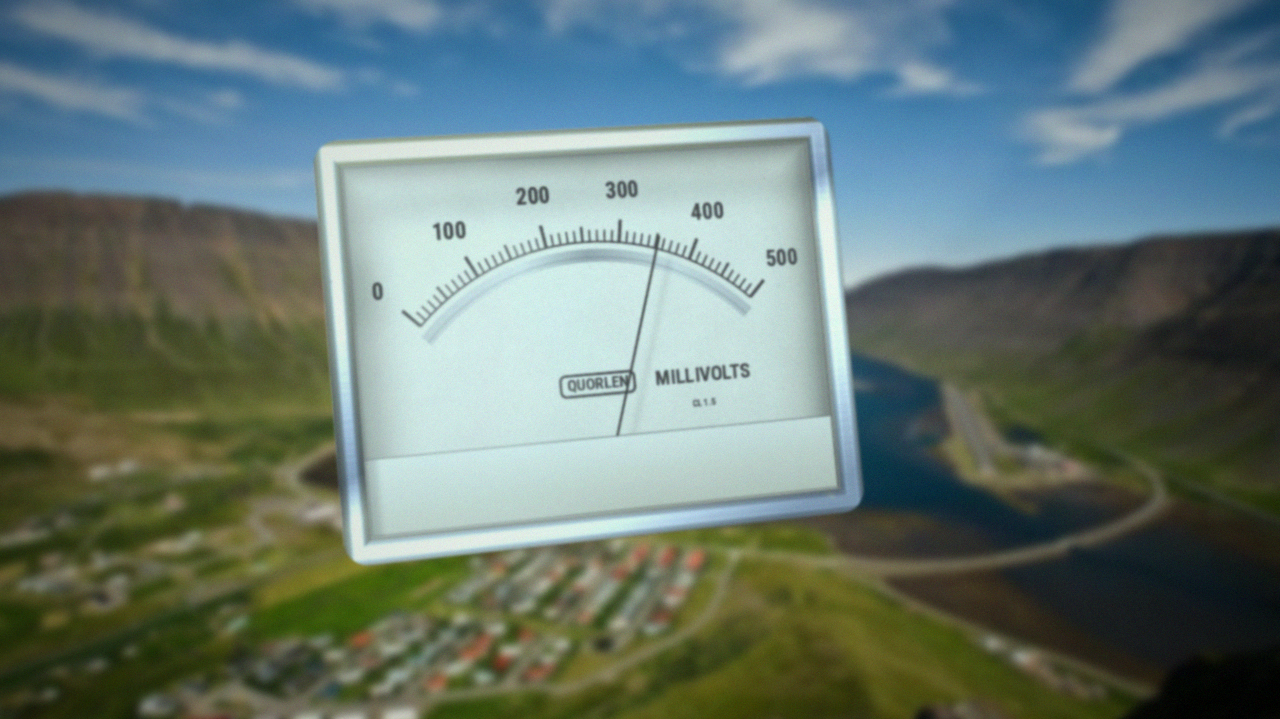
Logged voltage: 350 mV
